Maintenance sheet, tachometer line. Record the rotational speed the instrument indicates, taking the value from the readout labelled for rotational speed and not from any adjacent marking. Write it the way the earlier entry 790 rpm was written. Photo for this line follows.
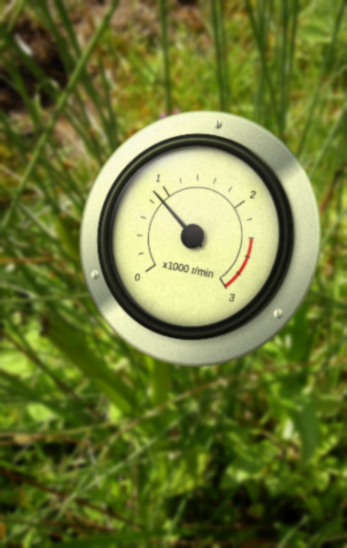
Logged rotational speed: 900 rpm
